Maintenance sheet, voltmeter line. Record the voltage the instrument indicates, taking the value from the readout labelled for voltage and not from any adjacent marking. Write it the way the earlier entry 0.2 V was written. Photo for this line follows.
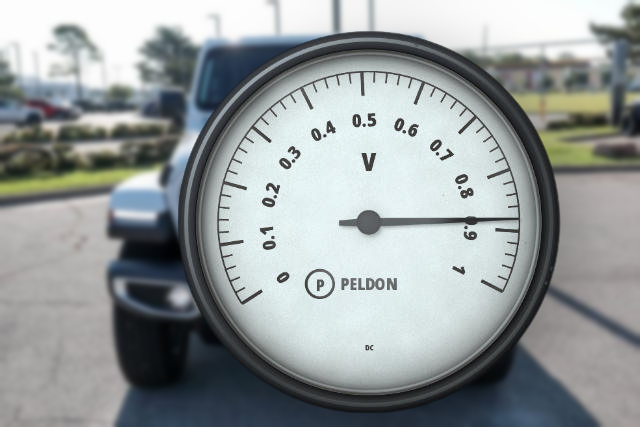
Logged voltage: 0.88 V
